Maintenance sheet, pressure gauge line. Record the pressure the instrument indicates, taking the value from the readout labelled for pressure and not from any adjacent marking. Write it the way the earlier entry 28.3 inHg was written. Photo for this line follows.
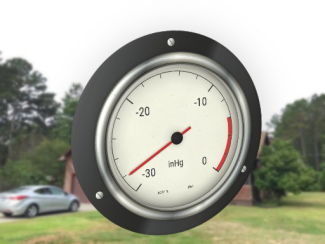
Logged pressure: -28 inHg
